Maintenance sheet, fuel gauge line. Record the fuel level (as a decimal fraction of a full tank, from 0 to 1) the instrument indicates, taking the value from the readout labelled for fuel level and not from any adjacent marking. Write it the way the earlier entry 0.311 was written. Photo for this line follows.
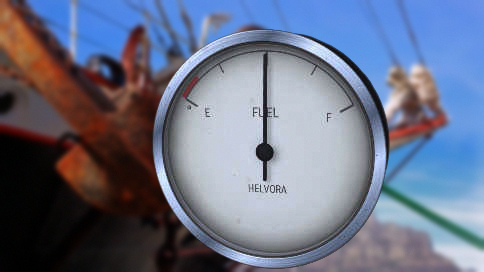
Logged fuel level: 0.5
